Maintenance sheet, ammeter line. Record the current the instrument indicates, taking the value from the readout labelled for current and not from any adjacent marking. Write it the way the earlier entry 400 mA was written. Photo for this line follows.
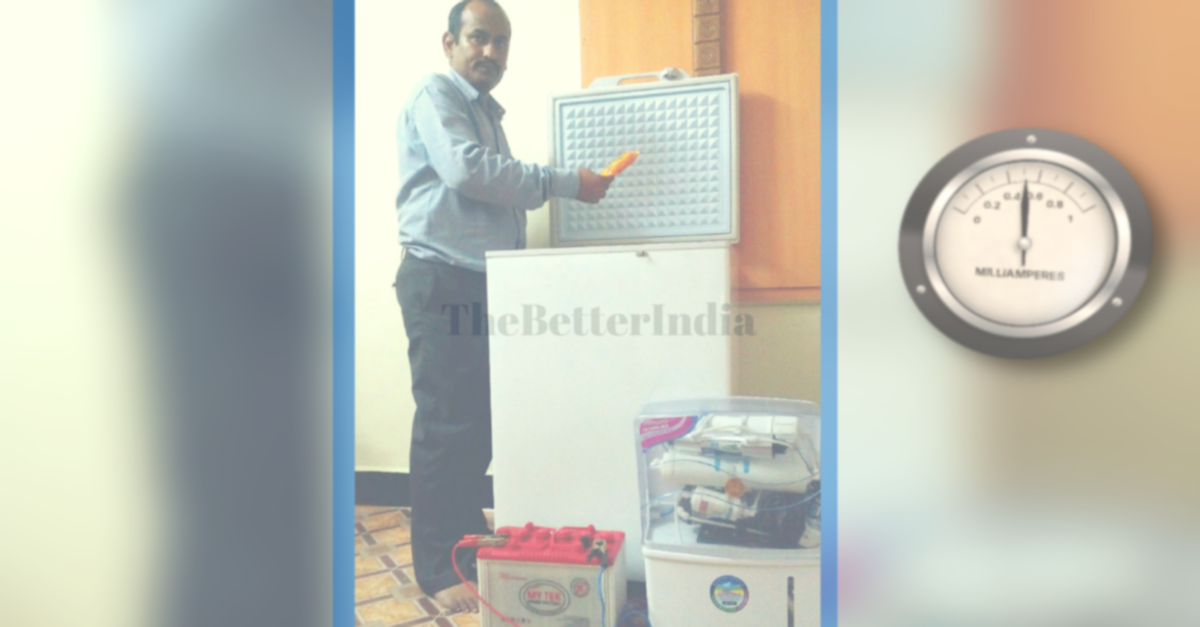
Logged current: 0.5 mA
